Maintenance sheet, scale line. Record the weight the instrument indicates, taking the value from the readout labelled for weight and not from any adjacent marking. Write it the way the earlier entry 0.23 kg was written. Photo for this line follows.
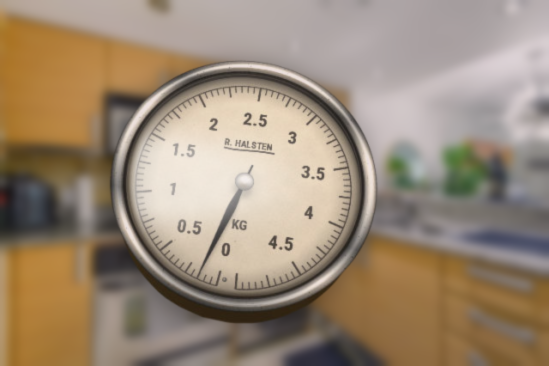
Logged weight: 0.15 kg
